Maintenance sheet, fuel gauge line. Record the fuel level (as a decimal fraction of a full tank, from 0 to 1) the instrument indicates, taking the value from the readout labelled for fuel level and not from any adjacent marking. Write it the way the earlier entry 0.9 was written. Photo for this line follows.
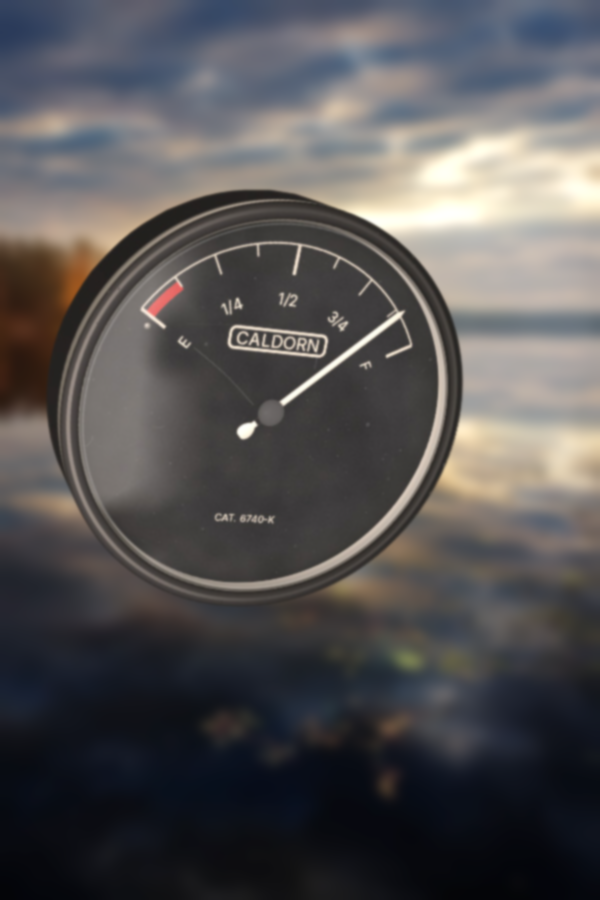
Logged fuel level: 0.875
